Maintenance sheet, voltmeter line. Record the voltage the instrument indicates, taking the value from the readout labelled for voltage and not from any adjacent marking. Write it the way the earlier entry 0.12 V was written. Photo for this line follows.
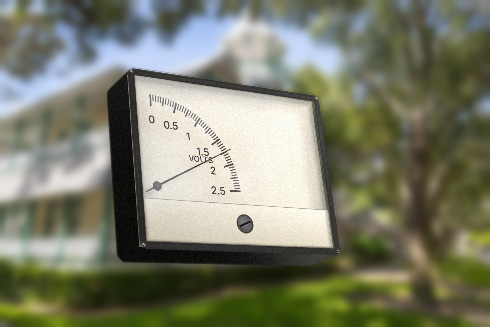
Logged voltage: 1.75 V
